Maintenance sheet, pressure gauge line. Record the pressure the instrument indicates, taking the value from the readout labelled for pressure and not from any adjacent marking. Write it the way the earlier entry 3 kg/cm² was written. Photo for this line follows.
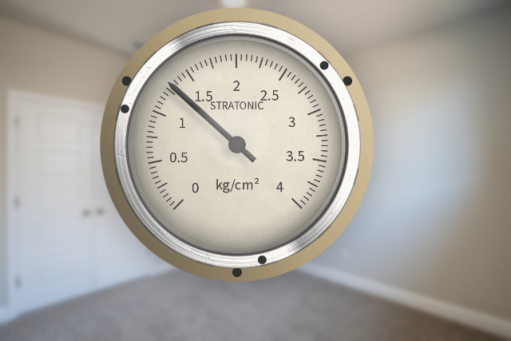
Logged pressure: 1.3 kg/cm²
